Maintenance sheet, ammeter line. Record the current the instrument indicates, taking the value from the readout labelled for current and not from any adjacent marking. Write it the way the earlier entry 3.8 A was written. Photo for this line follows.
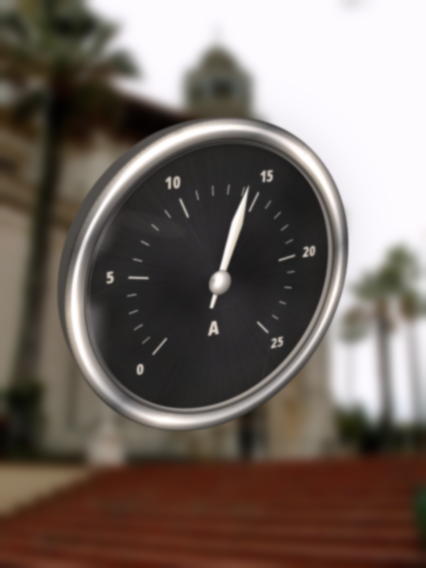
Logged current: 14 A
